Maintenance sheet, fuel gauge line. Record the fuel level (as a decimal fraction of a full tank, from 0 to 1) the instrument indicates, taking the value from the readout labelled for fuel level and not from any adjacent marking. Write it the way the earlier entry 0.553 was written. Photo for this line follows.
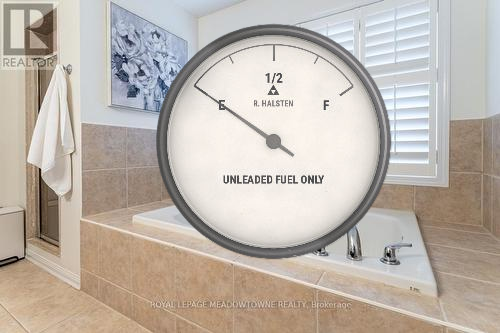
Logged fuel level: 0
